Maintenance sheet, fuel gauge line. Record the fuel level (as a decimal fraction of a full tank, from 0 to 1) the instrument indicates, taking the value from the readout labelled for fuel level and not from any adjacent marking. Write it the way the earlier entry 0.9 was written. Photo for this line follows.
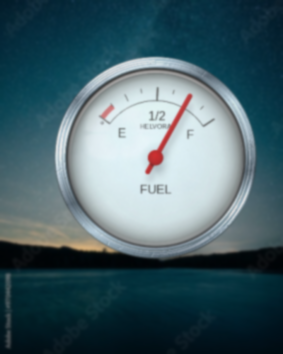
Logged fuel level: 0.75
